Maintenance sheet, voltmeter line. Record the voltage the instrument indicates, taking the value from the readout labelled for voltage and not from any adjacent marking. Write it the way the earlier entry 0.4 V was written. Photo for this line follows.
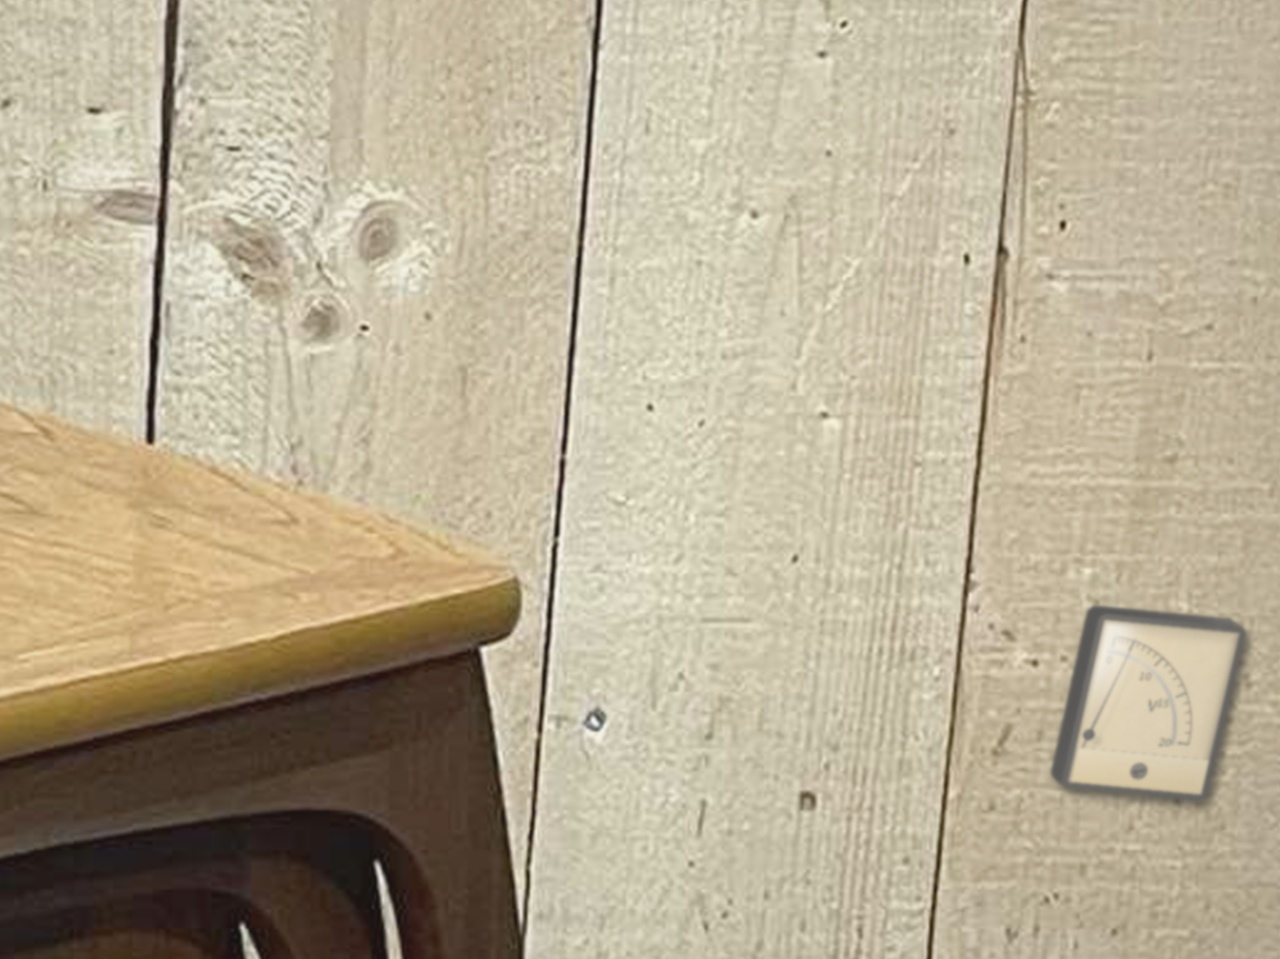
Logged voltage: 5 V
